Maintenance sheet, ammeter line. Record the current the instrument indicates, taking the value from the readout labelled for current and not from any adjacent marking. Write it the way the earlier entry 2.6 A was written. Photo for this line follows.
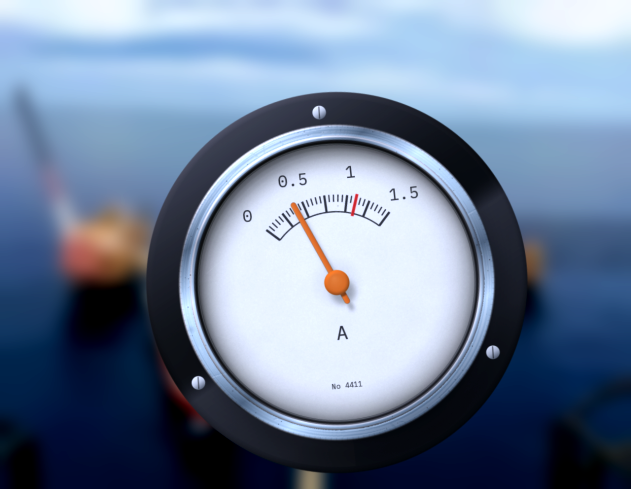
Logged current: 0.4 A
